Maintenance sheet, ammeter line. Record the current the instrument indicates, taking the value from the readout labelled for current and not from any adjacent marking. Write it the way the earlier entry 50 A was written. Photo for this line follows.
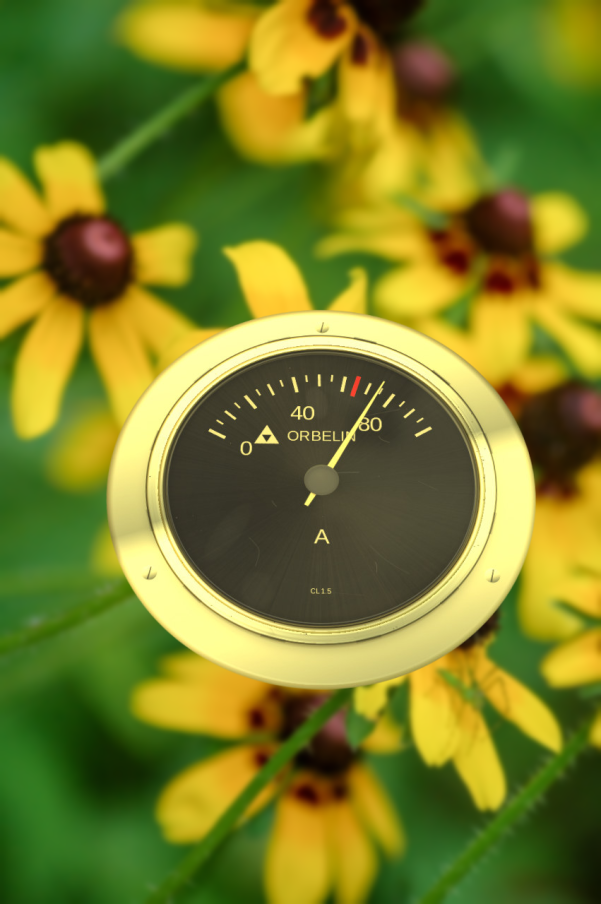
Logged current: 75 A
